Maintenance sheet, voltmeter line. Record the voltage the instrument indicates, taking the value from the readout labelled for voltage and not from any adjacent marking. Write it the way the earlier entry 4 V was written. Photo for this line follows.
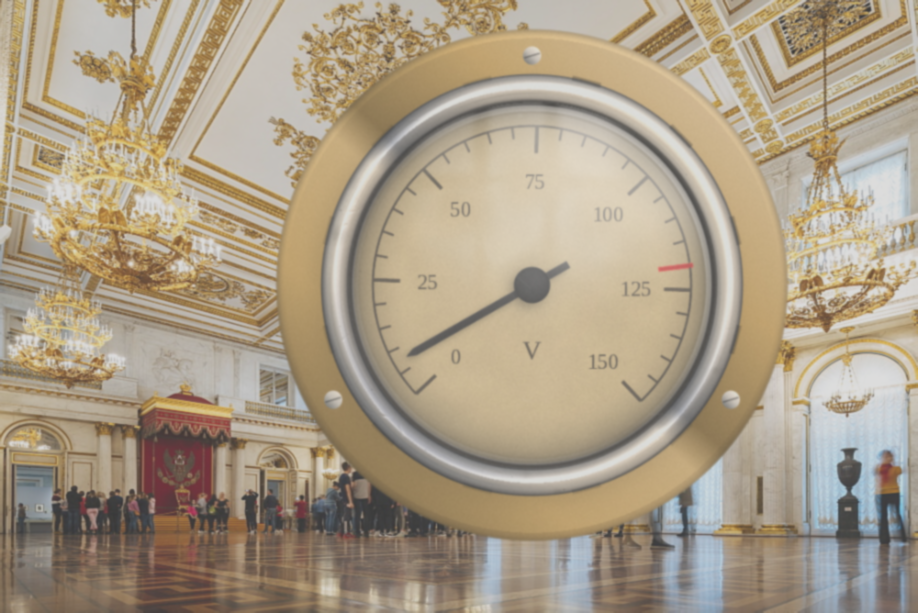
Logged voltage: 7.5 V
